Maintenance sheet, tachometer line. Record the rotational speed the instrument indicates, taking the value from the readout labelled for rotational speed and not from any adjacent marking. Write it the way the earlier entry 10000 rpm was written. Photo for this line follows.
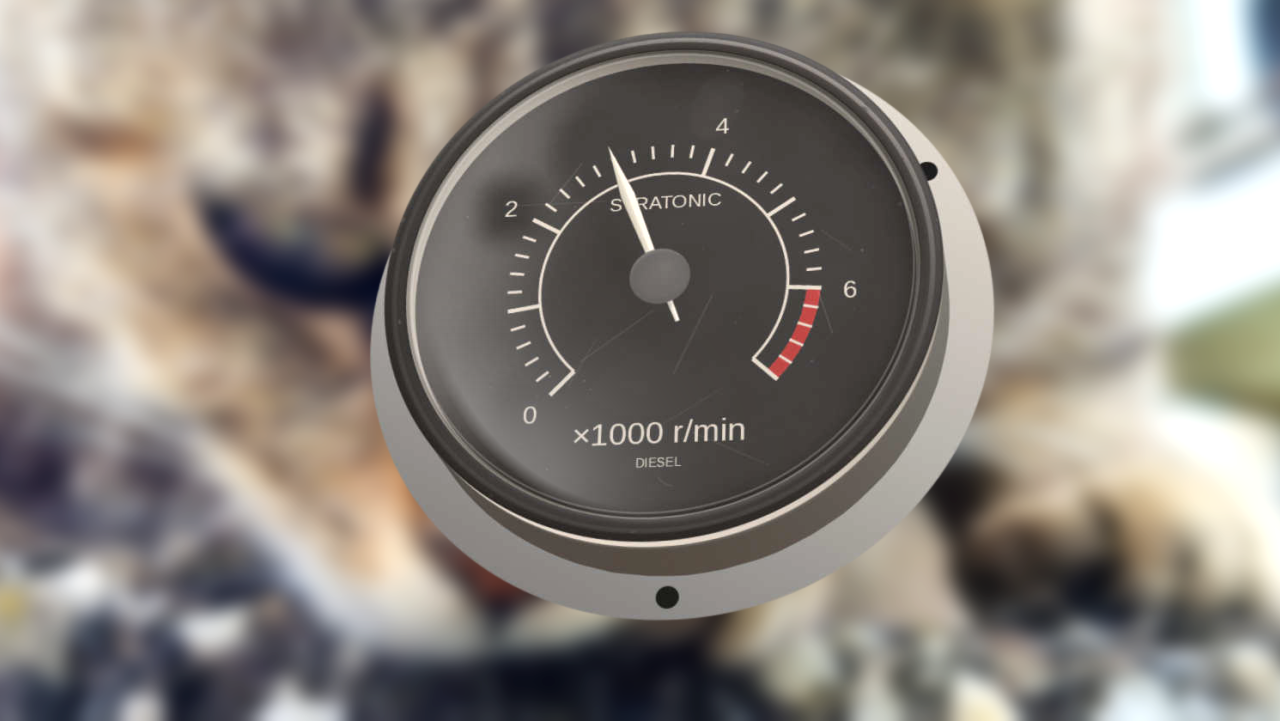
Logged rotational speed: 3000 rpm
